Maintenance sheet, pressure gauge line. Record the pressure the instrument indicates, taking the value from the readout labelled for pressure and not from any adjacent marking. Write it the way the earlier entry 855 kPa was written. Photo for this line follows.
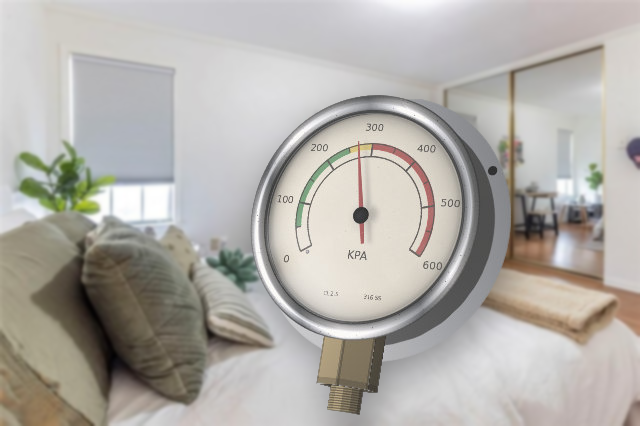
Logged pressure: 275 kPa
